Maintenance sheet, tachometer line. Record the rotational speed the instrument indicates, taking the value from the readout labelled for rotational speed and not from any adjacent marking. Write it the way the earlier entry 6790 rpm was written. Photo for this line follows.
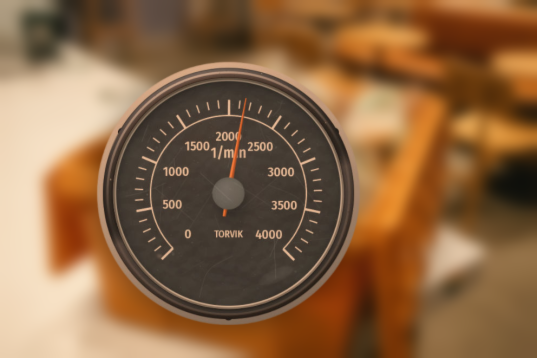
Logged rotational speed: 2150 rpm
